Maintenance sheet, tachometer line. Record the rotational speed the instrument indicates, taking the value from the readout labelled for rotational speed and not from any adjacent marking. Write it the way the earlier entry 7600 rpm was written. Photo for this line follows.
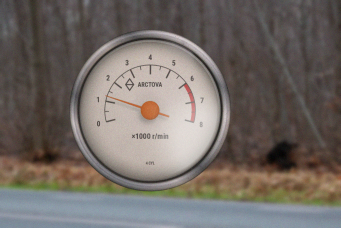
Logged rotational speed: 1250 rpm
